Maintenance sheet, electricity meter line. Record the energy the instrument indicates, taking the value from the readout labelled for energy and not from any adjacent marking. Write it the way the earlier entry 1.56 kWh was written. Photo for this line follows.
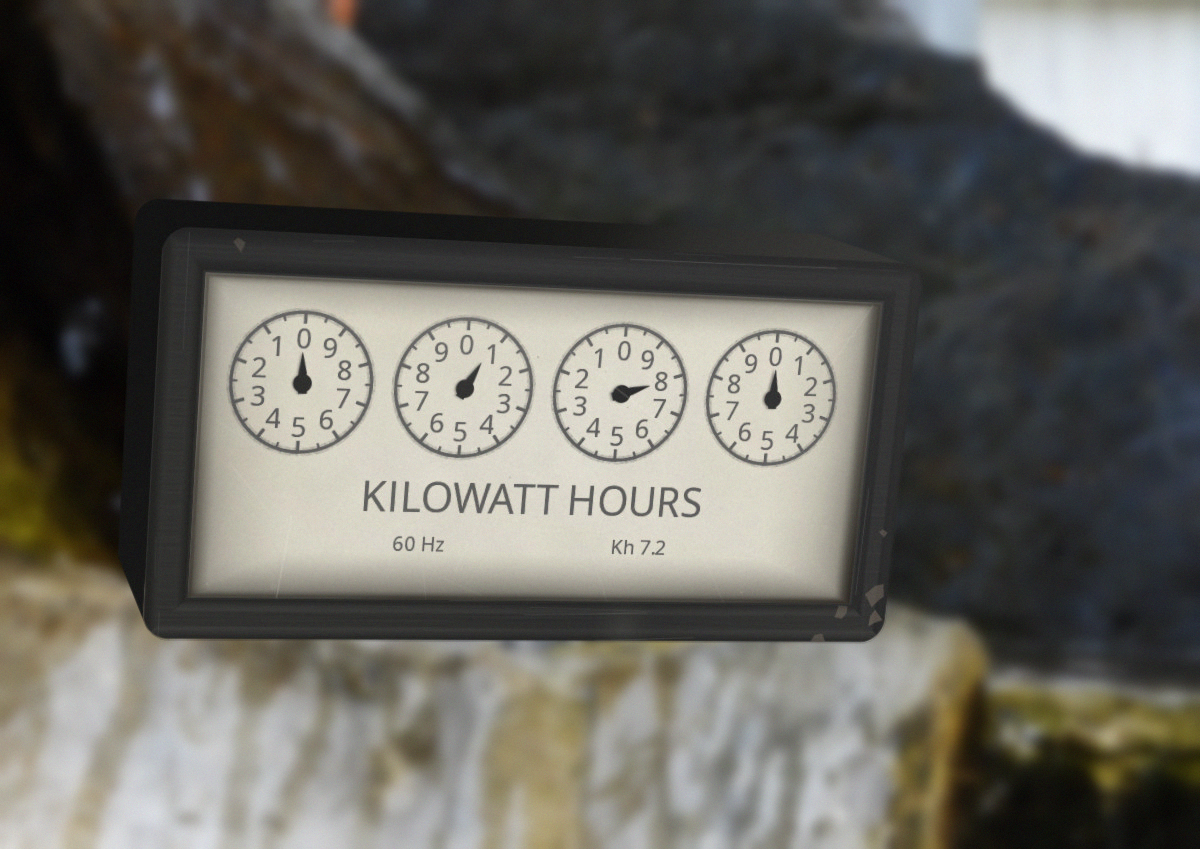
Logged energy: 80 kWh
